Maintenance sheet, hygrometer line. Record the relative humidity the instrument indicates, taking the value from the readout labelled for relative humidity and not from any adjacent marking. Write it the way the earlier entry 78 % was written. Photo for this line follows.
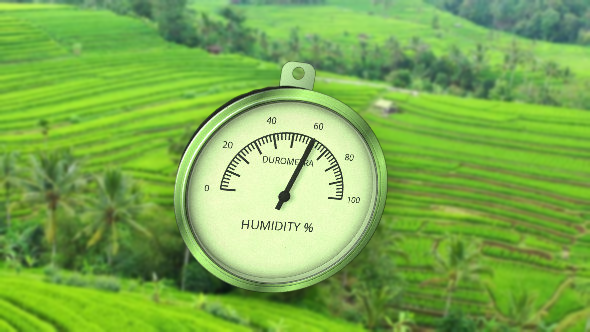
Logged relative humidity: 60 %
